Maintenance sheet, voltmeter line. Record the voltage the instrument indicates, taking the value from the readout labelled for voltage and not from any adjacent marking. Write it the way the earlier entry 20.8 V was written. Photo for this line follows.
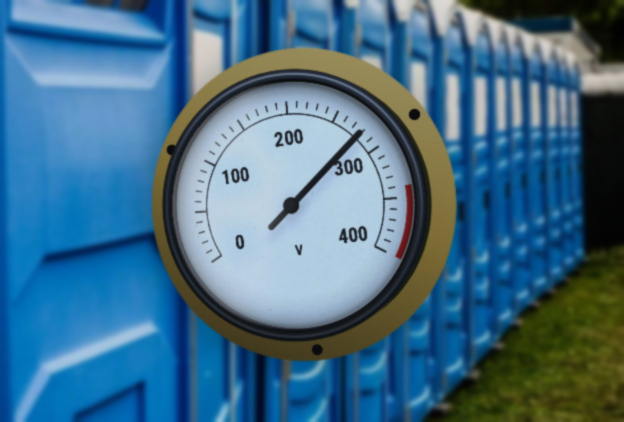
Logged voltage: 280 V
